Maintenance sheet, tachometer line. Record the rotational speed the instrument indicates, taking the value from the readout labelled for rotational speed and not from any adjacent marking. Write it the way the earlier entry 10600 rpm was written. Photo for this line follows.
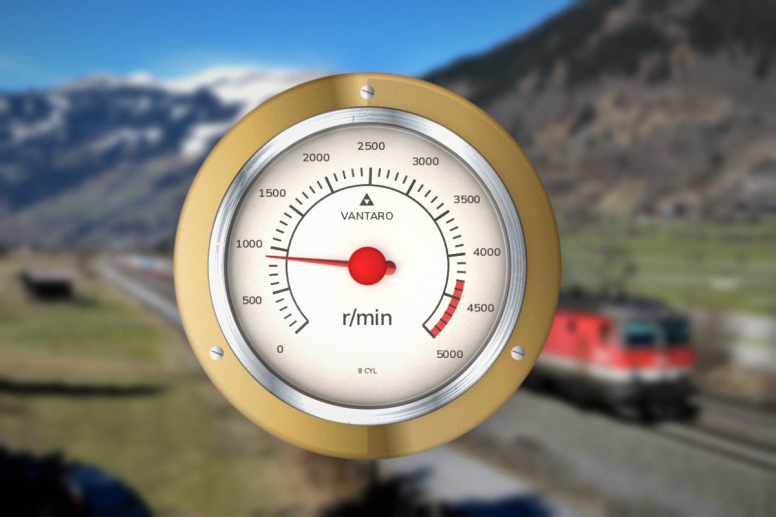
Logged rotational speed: 900 rpm
